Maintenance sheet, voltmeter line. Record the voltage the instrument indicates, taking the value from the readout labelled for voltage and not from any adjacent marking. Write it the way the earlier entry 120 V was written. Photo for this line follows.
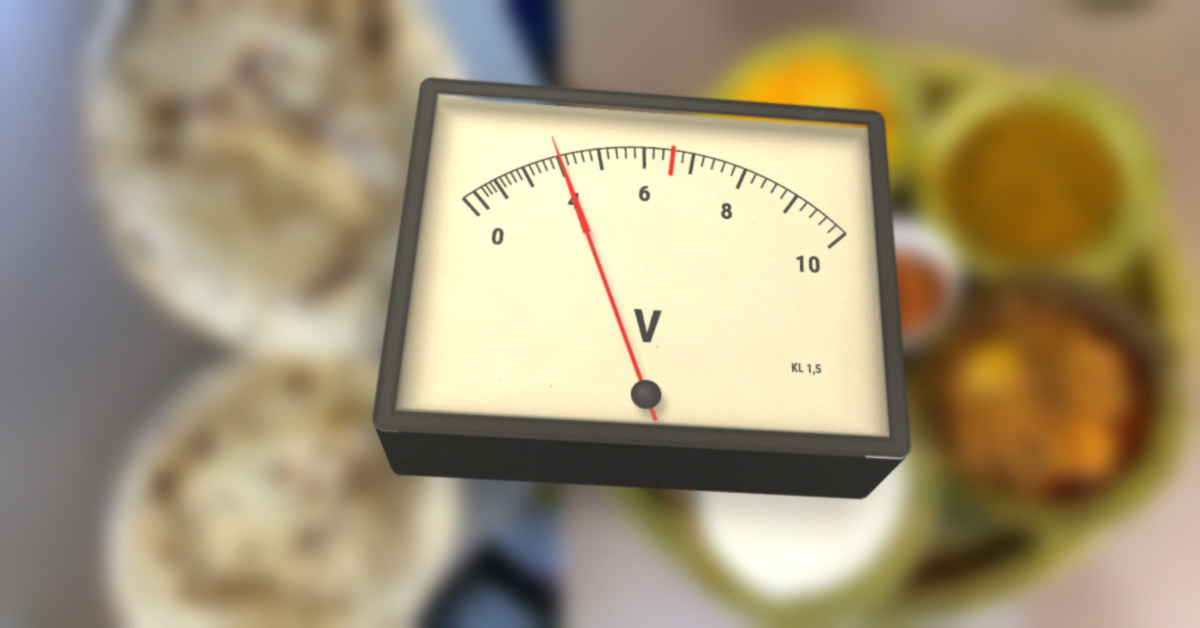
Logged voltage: 4 V
